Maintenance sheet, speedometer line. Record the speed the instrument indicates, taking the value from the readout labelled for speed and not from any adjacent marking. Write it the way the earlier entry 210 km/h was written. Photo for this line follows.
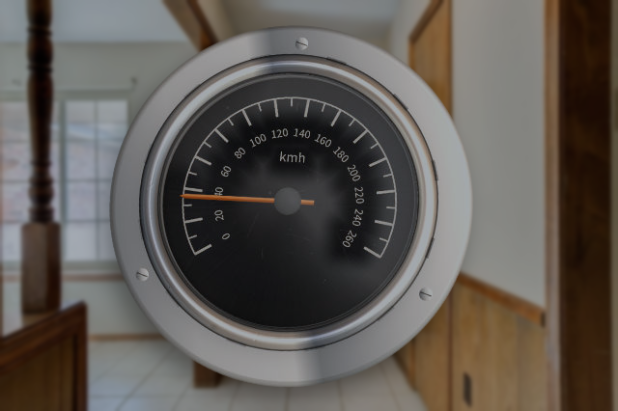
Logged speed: 35 km/h
